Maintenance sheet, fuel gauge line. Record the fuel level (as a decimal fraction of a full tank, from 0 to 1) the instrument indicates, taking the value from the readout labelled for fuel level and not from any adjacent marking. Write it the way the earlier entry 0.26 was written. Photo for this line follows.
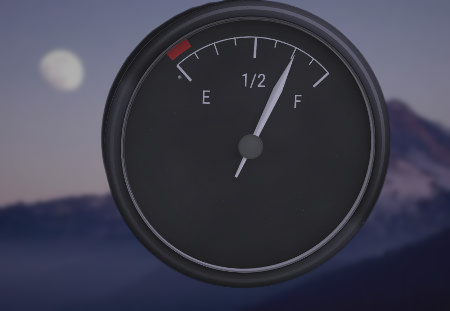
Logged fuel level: 0.75
